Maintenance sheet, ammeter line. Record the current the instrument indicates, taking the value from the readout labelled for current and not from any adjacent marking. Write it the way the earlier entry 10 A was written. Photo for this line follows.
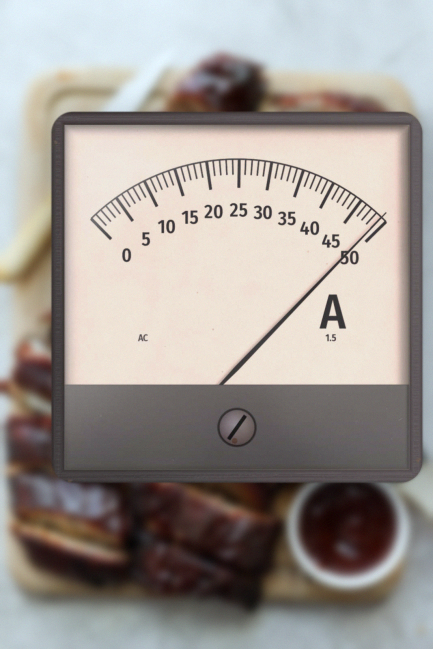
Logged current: 49 A
